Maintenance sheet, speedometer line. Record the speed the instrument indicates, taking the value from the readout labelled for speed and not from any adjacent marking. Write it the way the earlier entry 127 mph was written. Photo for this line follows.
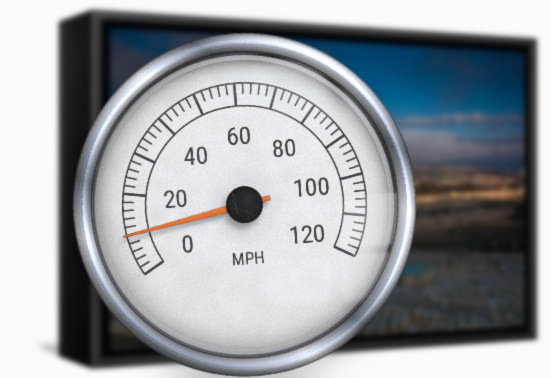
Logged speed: 10 mph
